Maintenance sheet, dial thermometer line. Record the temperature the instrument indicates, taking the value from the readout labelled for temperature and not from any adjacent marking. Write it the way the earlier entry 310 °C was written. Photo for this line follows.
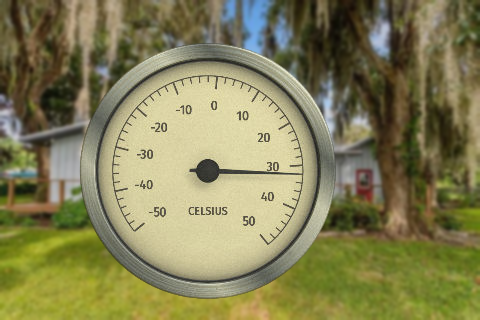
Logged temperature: 32 °C
